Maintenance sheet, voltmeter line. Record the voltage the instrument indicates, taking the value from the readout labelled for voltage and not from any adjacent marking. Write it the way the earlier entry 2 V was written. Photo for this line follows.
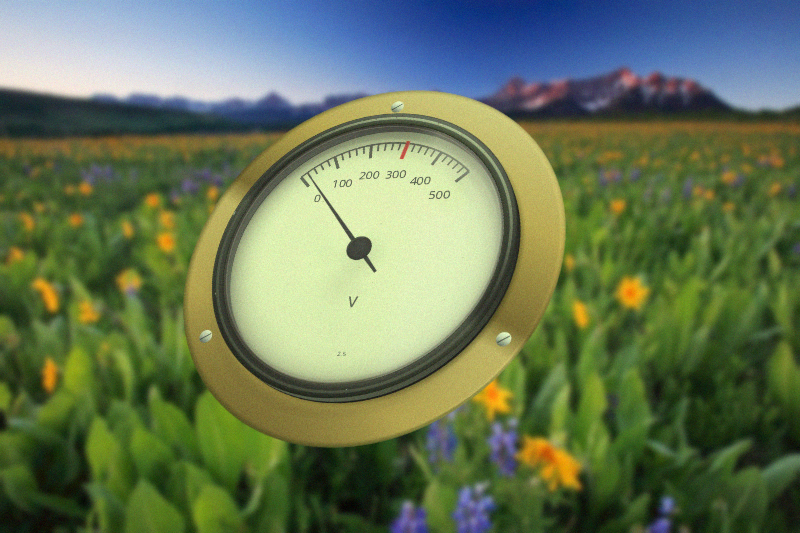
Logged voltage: 20 V
